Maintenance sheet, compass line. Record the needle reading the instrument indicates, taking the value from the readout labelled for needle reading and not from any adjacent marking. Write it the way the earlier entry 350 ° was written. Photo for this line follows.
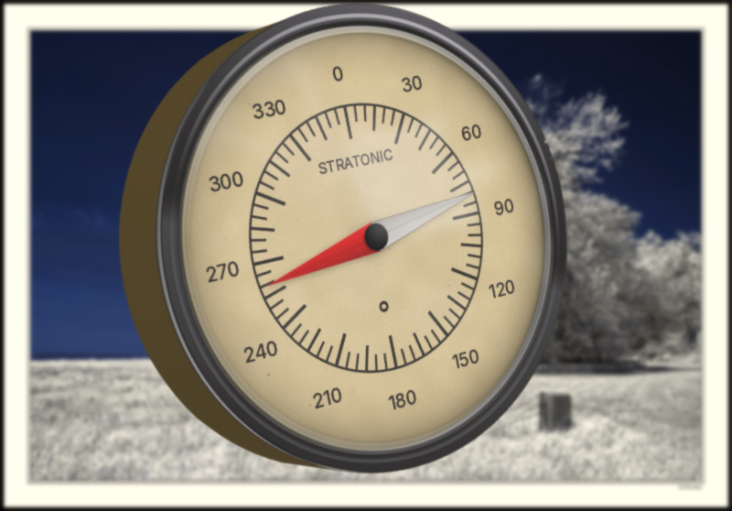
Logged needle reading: 260 °
